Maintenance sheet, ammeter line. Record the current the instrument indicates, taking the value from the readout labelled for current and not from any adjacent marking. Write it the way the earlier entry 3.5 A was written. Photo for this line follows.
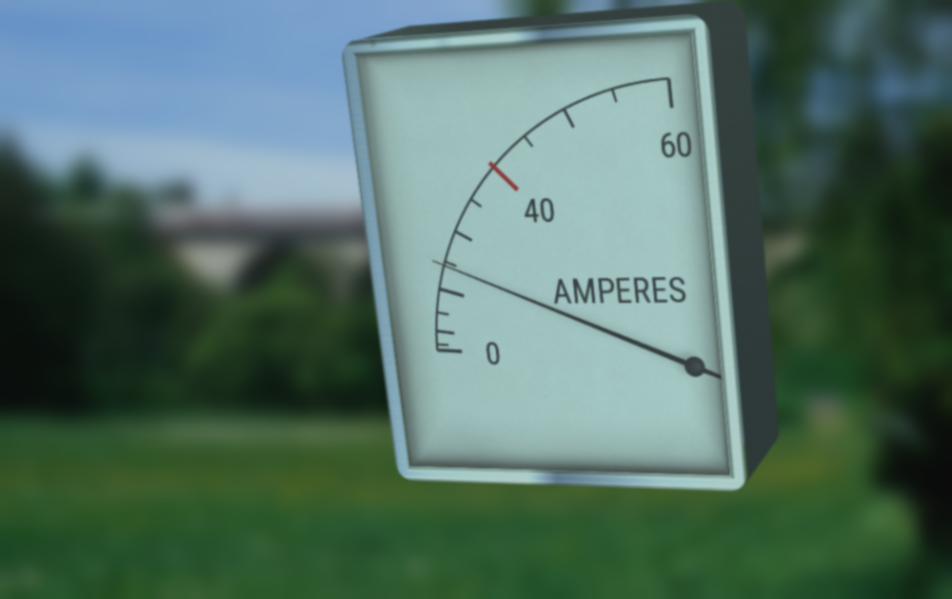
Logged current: 25 A
